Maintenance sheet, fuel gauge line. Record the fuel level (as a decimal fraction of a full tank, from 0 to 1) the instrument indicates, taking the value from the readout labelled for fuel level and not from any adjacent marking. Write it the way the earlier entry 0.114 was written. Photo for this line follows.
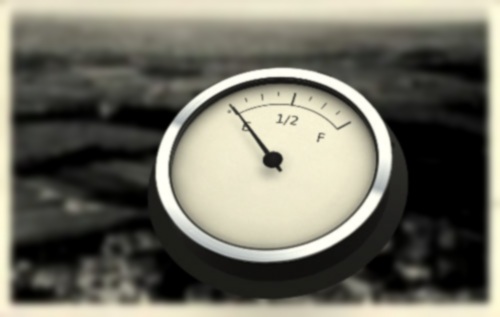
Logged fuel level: 0
